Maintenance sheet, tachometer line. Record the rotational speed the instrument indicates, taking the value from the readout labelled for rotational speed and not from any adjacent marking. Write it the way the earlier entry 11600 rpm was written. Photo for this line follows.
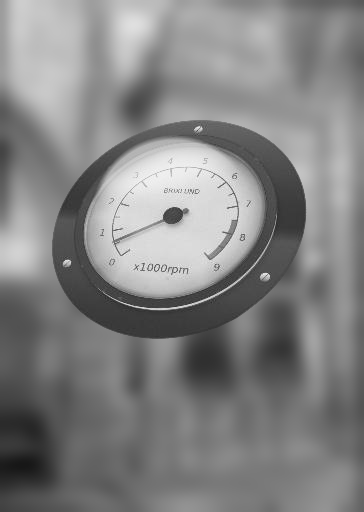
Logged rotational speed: 500 rpm
